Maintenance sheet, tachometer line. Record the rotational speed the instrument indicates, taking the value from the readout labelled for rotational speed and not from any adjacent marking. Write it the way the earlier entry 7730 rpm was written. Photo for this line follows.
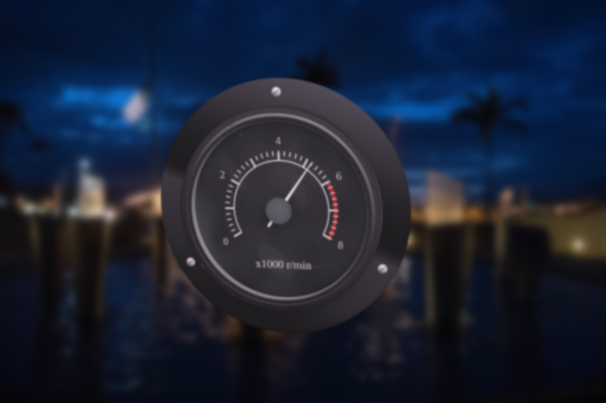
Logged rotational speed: 5200 rpm
